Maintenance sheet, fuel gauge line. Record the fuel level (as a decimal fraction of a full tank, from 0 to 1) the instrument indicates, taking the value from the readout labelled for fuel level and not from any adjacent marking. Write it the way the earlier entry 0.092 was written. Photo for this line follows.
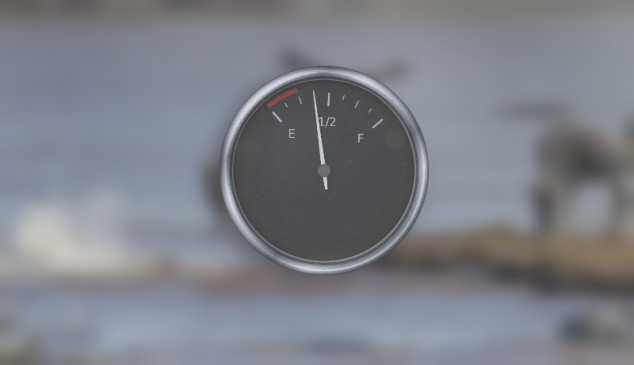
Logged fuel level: 0.375
